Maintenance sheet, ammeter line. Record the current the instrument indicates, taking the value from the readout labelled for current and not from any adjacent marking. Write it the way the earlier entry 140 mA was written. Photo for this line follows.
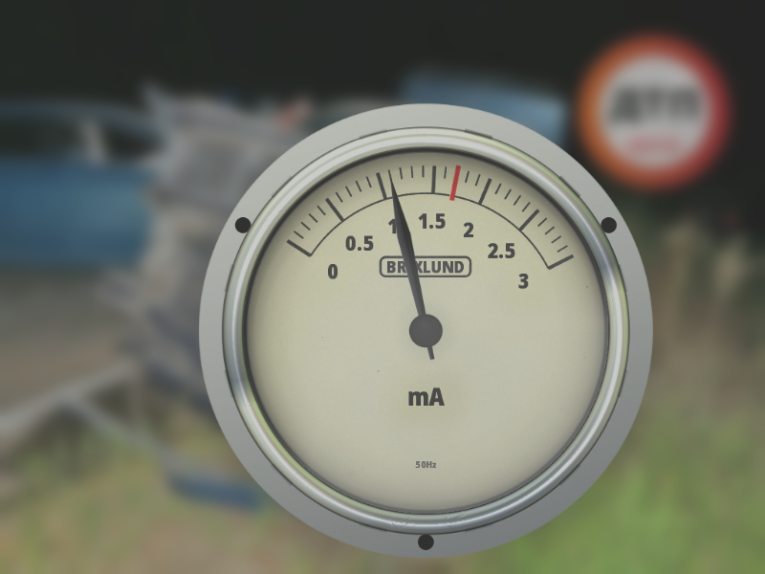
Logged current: 1.1 mA
